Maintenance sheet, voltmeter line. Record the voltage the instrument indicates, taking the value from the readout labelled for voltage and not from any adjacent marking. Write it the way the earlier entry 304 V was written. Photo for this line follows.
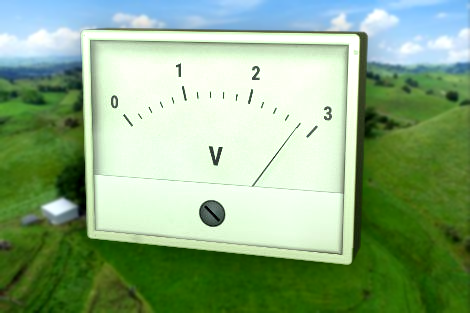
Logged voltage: 2.8 V
